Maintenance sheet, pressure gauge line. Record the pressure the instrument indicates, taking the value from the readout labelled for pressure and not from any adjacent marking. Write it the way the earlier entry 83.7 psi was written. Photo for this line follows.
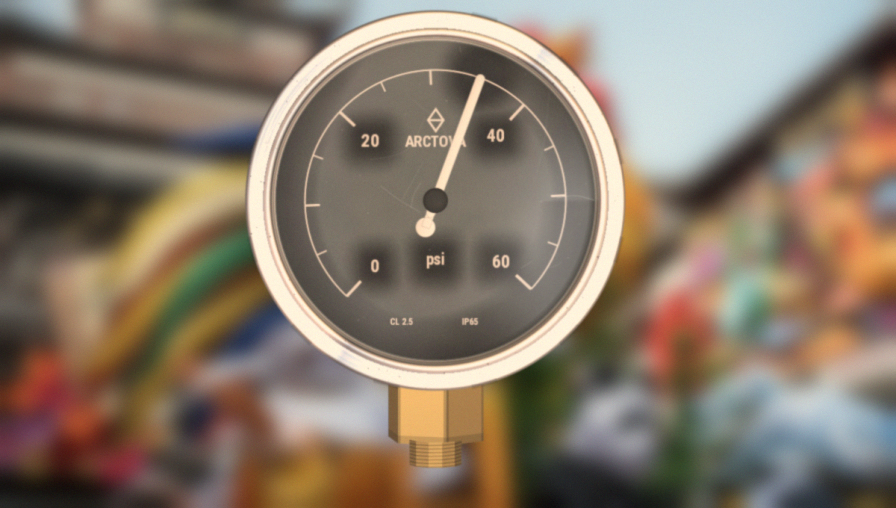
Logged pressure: 35 psi
